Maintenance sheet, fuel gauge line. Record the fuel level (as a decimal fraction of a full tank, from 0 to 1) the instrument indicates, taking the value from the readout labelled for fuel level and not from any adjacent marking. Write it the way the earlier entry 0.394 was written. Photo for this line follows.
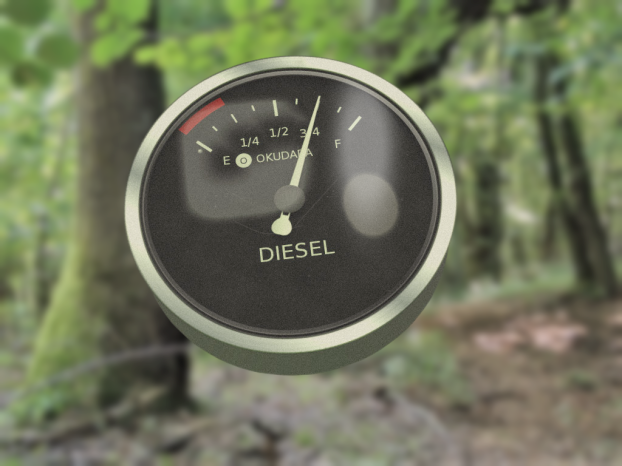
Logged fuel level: 0.75
